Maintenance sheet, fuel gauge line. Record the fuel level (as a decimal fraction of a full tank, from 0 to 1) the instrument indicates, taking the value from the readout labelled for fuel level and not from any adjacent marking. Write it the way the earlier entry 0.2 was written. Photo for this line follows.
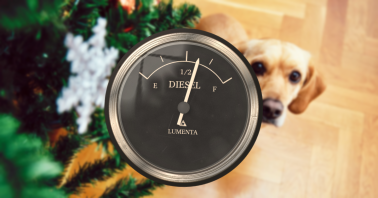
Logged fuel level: 0.625
